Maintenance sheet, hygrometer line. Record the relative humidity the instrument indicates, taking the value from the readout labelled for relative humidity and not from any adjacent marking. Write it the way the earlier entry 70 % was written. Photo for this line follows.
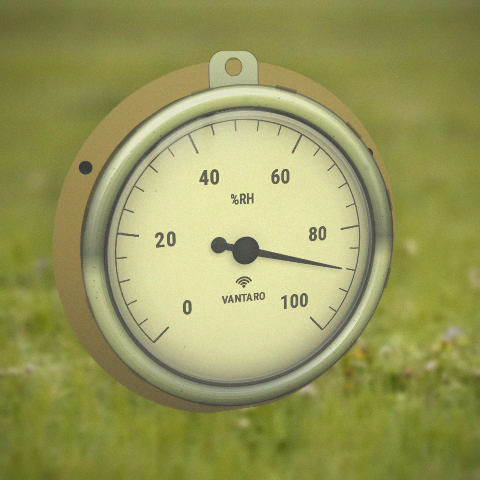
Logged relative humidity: 88 %
